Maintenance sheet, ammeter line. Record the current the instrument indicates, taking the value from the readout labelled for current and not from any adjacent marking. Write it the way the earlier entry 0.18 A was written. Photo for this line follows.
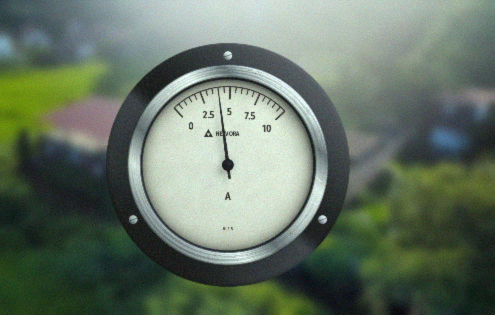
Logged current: 4 A
